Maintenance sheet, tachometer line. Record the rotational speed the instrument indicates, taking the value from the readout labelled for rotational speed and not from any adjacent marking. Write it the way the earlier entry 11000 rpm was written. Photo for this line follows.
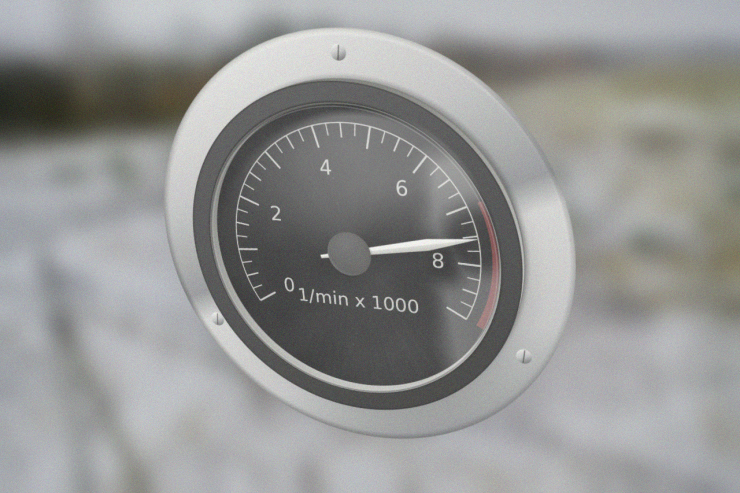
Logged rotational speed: 7500 rpm
